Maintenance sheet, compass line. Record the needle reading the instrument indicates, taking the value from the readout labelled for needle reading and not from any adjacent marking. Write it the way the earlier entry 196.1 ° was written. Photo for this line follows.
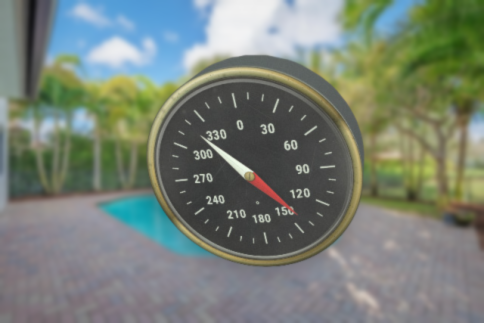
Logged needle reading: 140 °
